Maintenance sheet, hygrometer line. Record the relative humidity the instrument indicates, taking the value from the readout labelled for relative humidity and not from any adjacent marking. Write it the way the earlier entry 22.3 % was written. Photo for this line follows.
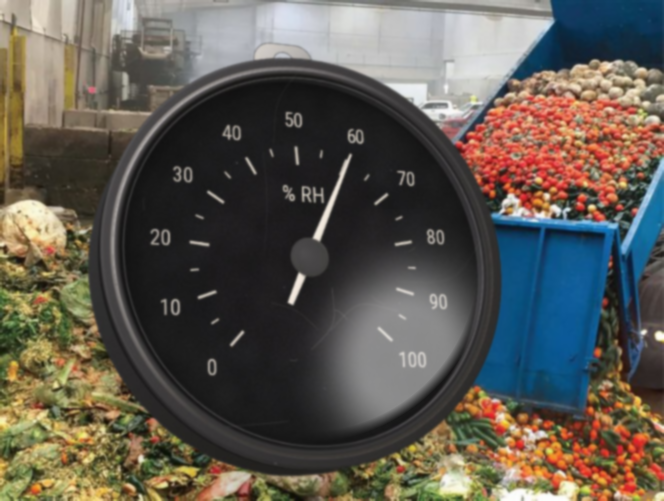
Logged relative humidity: 60 %
